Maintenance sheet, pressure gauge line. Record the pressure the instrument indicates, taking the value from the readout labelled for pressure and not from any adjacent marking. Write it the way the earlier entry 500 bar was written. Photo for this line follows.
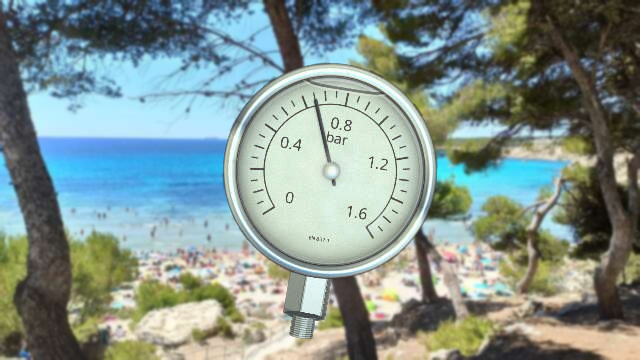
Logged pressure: 0.65 bar
